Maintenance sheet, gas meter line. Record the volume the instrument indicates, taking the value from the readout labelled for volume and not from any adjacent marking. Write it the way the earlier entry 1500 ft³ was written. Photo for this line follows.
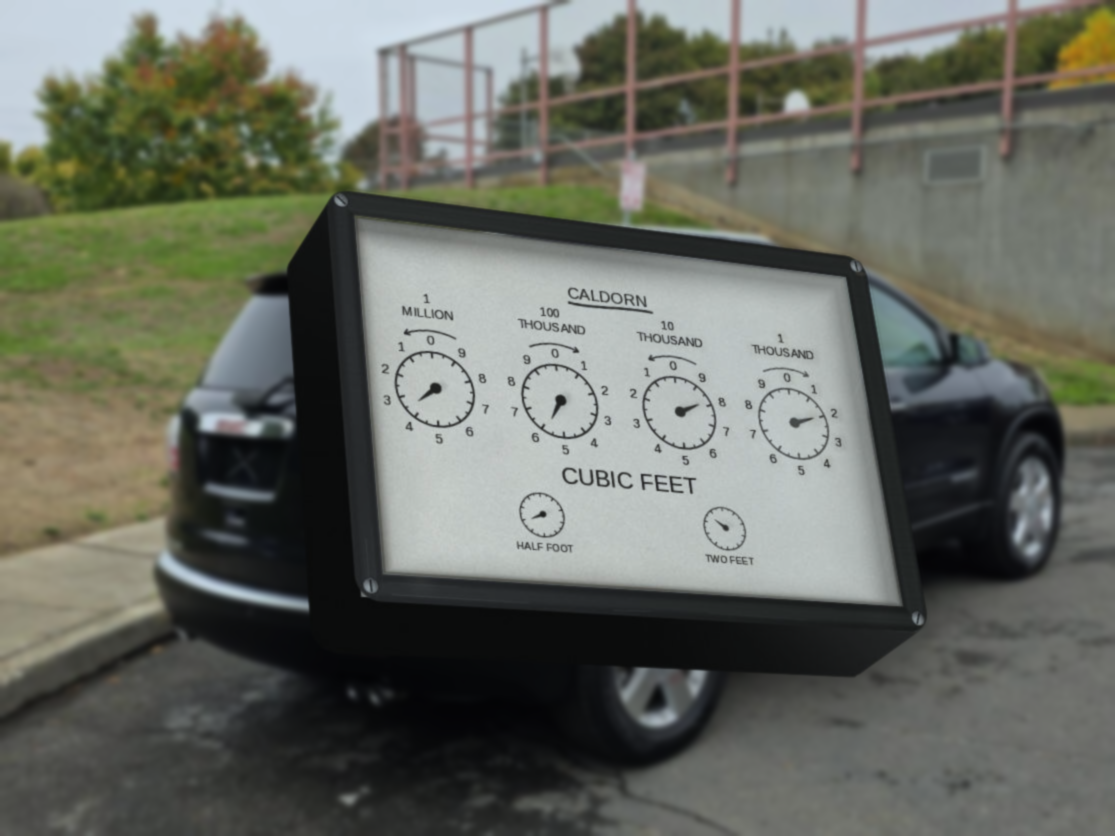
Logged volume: 358200 ft³
